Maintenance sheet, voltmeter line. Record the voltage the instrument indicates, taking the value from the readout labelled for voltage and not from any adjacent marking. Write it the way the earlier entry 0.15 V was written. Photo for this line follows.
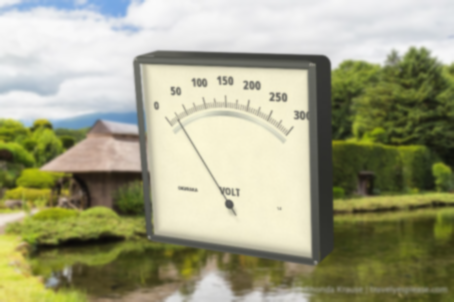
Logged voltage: 25 V
